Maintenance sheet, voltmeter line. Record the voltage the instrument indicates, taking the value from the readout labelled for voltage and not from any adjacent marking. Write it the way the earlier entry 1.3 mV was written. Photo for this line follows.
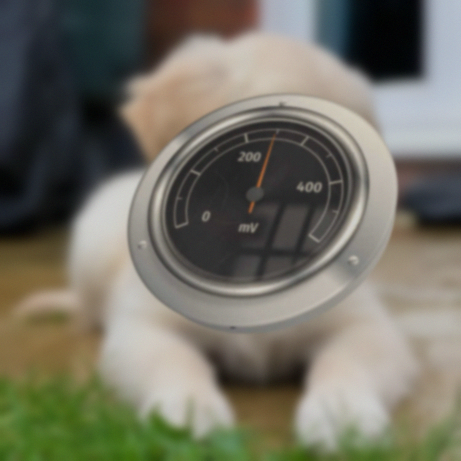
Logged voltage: 250 mV
